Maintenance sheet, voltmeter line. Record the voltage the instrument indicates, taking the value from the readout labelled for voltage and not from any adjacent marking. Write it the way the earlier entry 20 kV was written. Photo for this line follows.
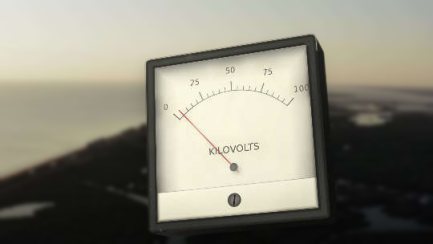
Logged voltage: 5 kV
